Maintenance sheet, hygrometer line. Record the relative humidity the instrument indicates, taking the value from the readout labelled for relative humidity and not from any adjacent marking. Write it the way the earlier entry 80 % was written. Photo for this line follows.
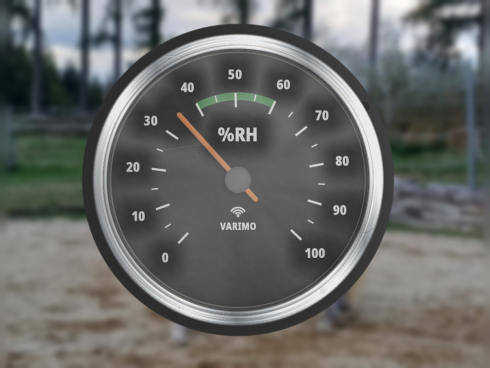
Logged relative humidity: 35 %
